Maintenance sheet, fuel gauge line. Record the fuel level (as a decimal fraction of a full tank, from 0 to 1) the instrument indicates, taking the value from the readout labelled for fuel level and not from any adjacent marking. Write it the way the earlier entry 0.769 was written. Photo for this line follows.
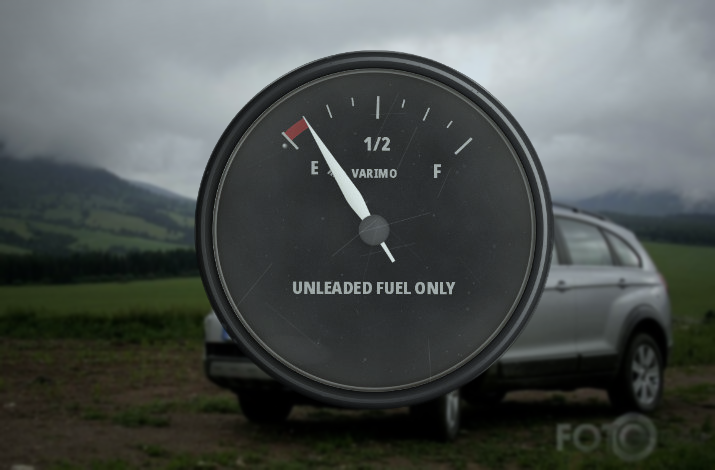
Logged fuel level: 0.125
